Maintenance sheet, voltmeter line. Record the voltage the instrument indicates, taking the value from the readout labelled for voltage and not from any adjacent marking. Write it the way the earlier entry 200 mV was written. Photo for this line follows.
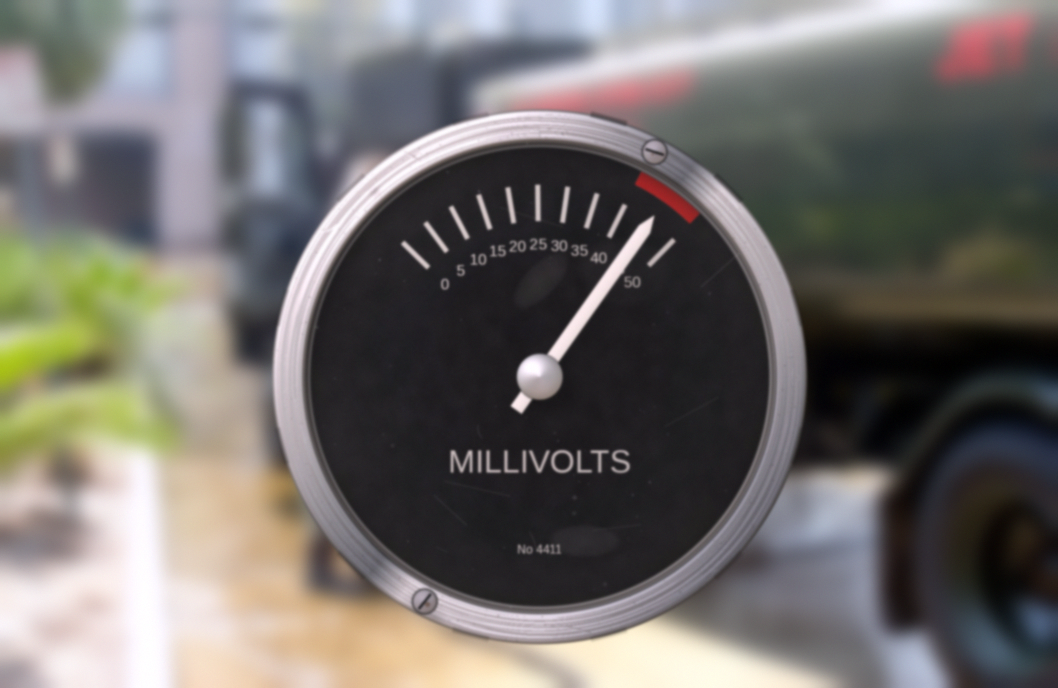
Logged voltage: 45 mV
